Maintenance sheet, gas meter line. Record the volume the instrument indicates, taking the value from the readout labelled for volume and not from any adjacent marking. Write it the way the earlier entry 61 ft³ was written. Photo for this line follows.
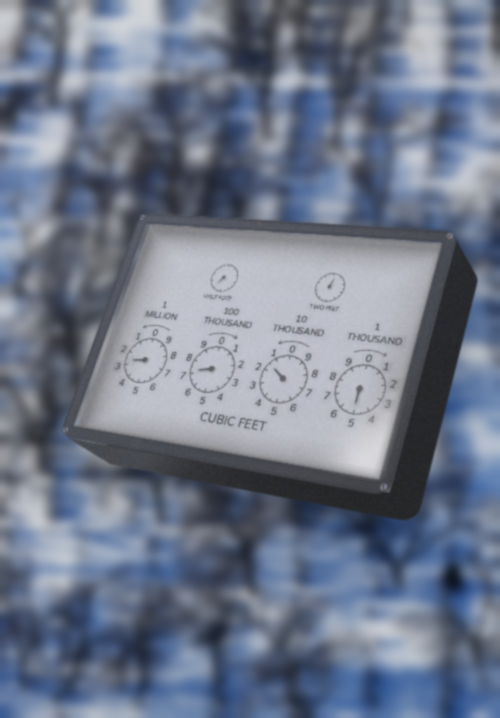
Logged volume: 271500 ft³
